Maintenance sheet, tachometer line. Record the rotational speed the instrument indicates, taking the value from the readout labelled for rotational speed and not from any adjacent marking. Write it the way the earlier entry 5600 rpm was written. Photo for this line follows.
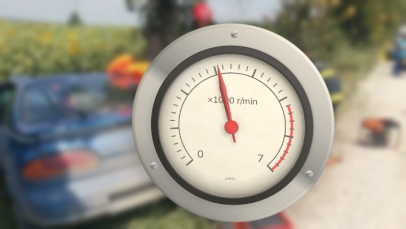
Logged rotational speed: 3100 rpm
